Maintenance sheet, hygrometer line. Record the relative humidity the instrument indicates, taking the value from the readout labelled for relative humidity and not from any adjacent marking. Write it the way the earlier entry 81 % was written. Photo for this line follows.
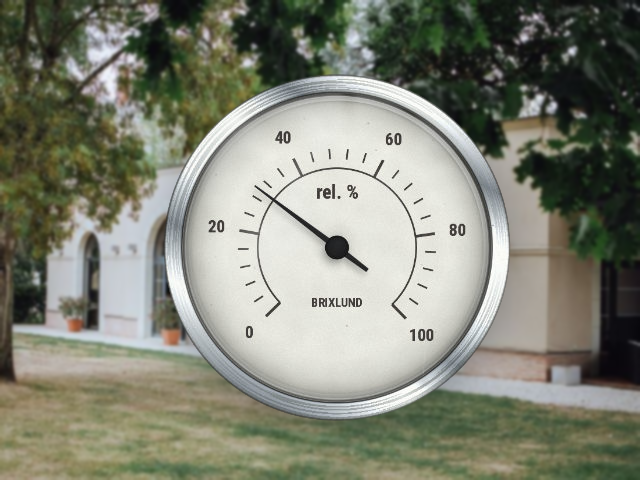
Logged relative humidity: 30 %
